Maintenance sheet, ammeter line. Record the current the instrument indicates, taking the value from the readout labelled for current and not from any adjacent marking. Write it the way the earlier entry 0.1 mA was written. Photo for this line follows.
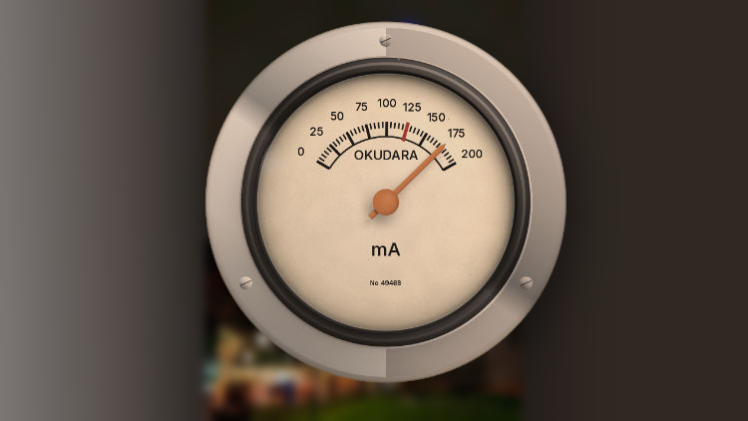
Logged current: 175 mA
